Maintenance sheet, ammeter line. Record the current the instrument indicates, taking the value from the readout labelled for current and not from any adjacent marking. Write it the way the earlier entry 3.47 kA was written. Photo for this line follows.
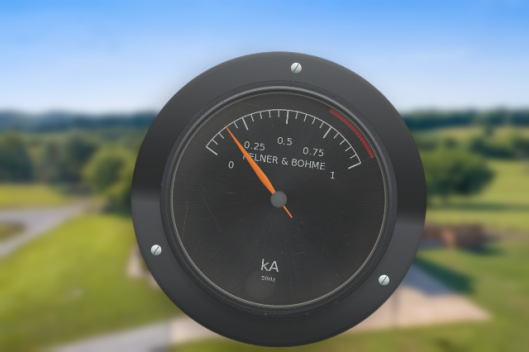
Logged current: 0.15 kA
